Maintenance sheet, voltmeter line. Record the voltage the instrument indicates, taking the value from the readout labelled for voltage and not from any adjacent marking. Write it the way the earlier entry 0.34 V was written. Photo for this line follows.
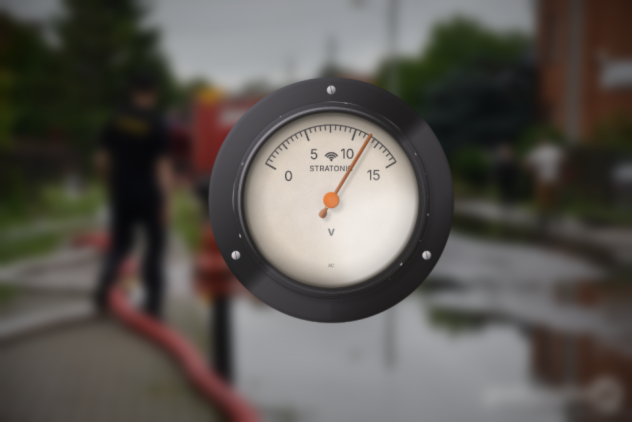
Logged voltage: 11.5 V
